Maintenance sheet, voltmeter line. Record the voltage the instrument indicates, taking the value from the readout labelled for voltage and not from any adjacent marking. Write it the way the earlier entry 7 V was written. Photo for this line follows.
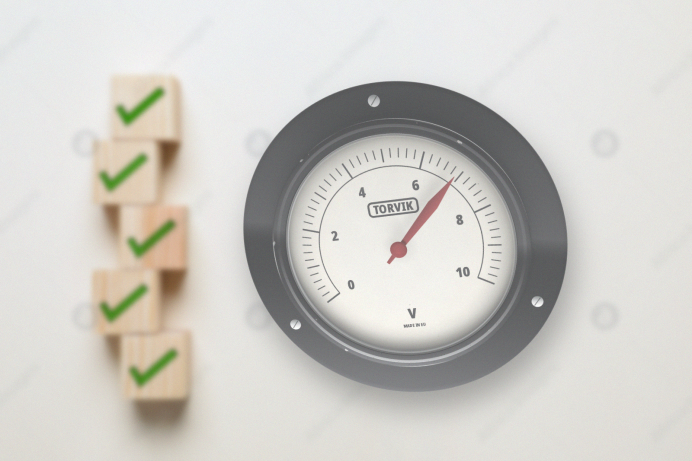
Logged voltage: 6.9 V
